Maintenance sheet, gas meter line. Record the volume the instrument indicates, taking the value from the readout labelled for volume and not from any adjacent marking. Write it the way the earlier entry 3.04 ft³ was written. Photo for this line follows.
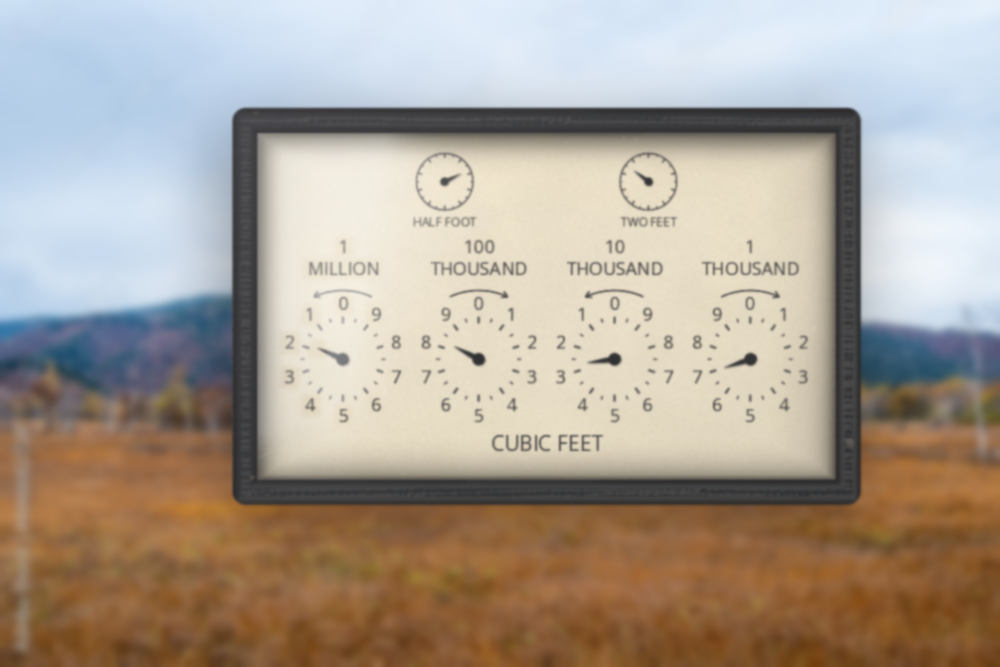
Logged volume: 182700 ft³
